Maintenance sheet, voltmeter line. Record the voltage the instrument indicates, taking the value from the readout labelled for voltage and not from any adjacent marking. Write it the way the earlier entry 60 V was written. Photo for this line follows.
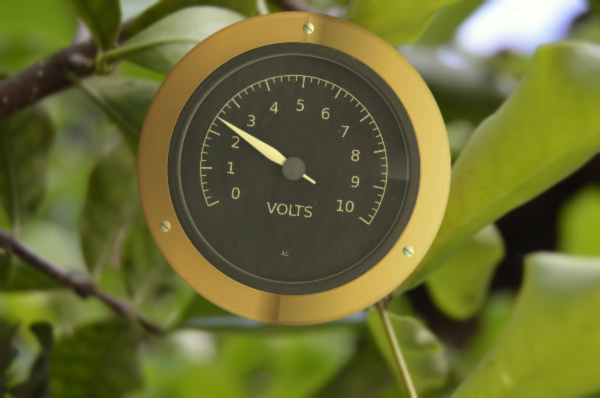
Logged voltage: 2.4 V
